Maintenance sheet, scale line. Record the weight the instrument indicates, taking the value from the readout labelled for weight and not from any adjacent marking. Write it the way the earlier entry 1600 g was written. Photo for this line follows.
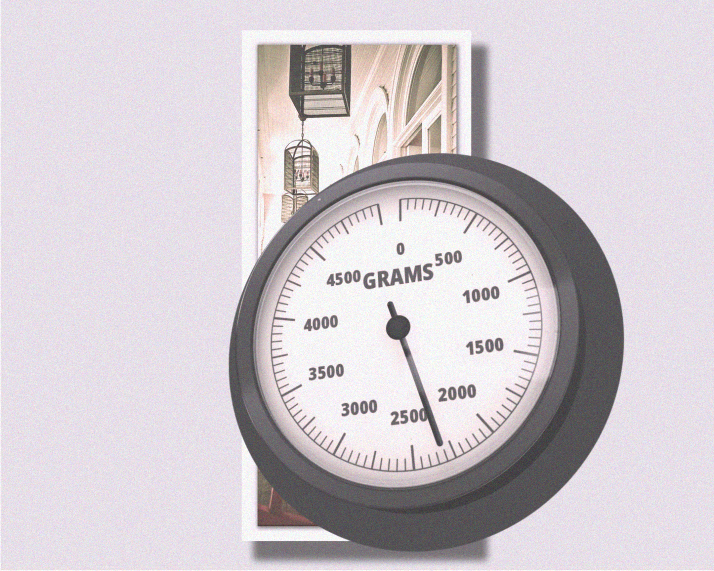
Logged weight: 2300 g
